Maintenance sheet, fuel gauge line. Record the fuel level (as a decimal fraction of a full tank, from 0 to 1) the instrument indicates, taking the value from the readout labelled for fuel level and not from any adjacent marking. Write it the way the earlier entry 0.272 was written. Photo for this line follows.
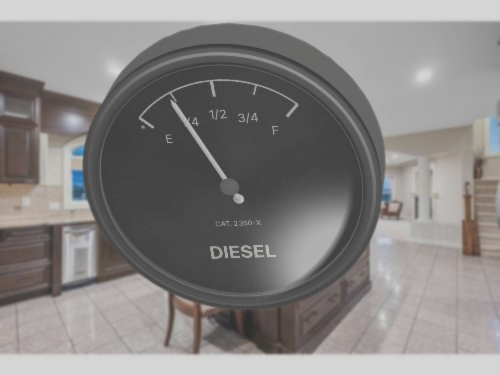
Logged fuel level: 0.25
